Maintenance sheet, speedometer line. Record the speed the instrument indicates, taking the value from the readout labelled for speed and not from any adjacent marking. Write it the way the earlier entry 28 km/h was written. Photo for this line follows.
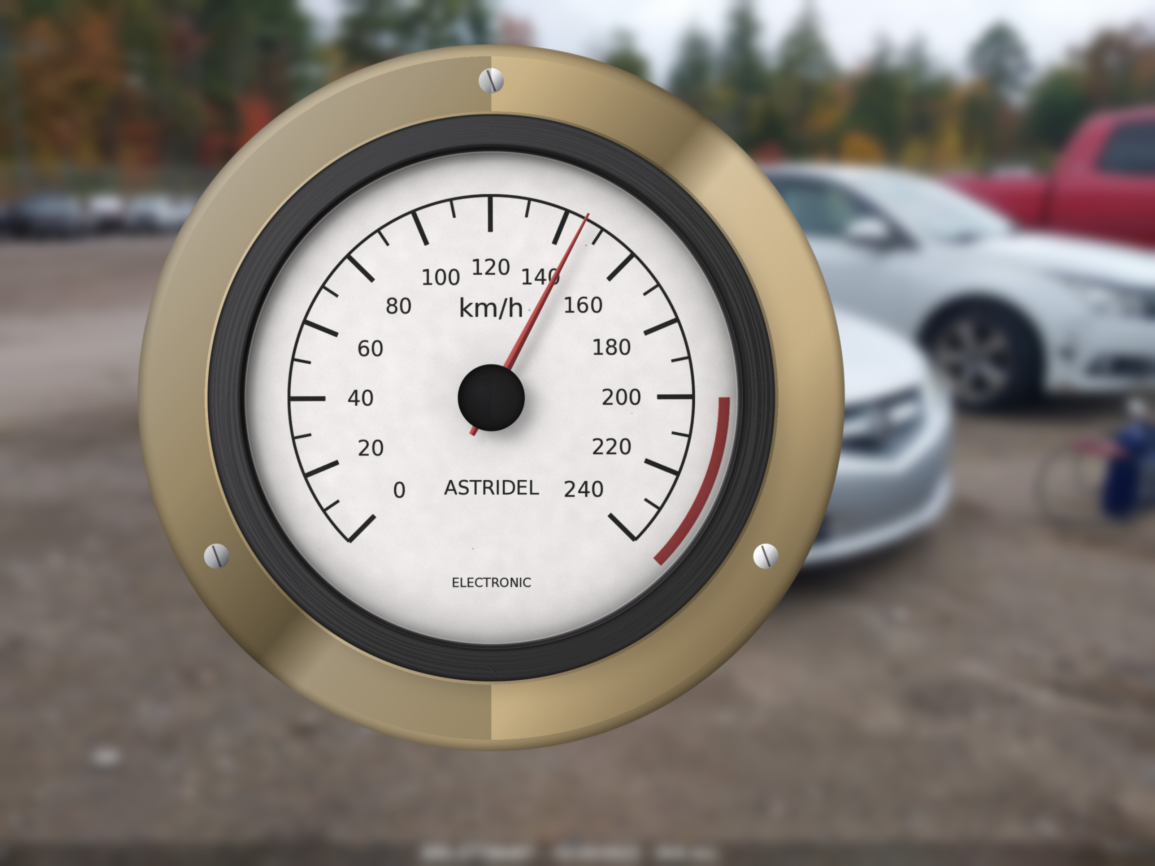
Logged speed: 145 km/h
